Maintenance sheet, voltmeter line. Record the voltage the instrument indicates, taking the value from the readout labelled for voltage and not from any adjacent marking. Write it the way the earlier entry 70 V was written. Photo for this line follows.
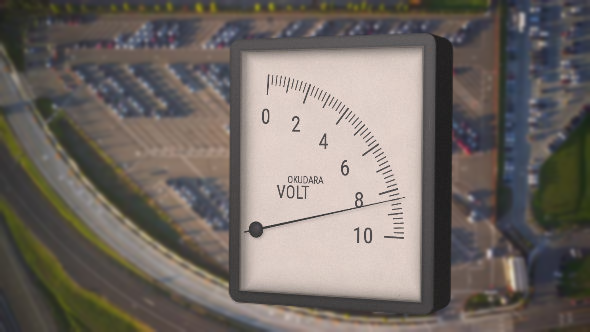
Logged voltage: 8.4 V
